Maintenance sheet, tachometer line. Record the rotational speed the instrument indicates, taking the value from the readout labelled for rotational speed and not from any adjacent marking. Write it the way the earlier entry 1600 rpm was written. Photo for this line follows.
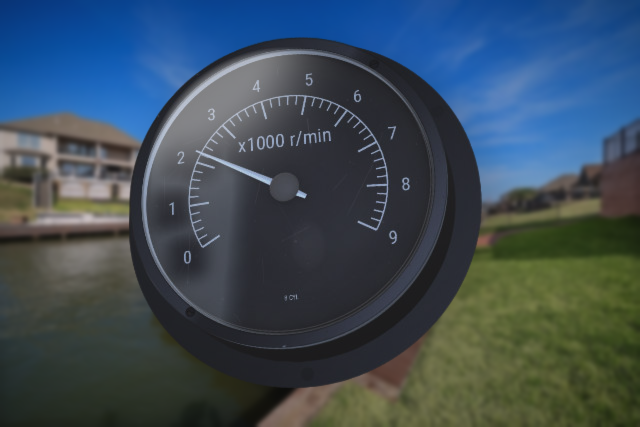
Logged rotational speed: 2200 rpm
